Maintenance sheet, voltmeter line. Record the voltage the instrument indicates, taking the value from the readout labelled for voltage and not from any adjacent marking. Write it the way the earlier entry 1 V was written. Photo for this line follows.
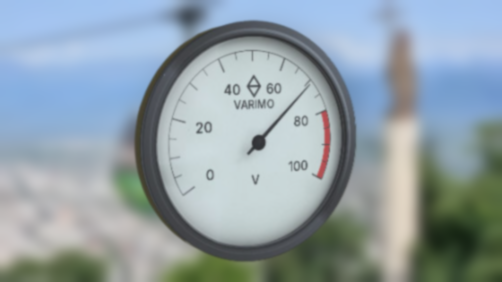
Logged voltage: 70 V
